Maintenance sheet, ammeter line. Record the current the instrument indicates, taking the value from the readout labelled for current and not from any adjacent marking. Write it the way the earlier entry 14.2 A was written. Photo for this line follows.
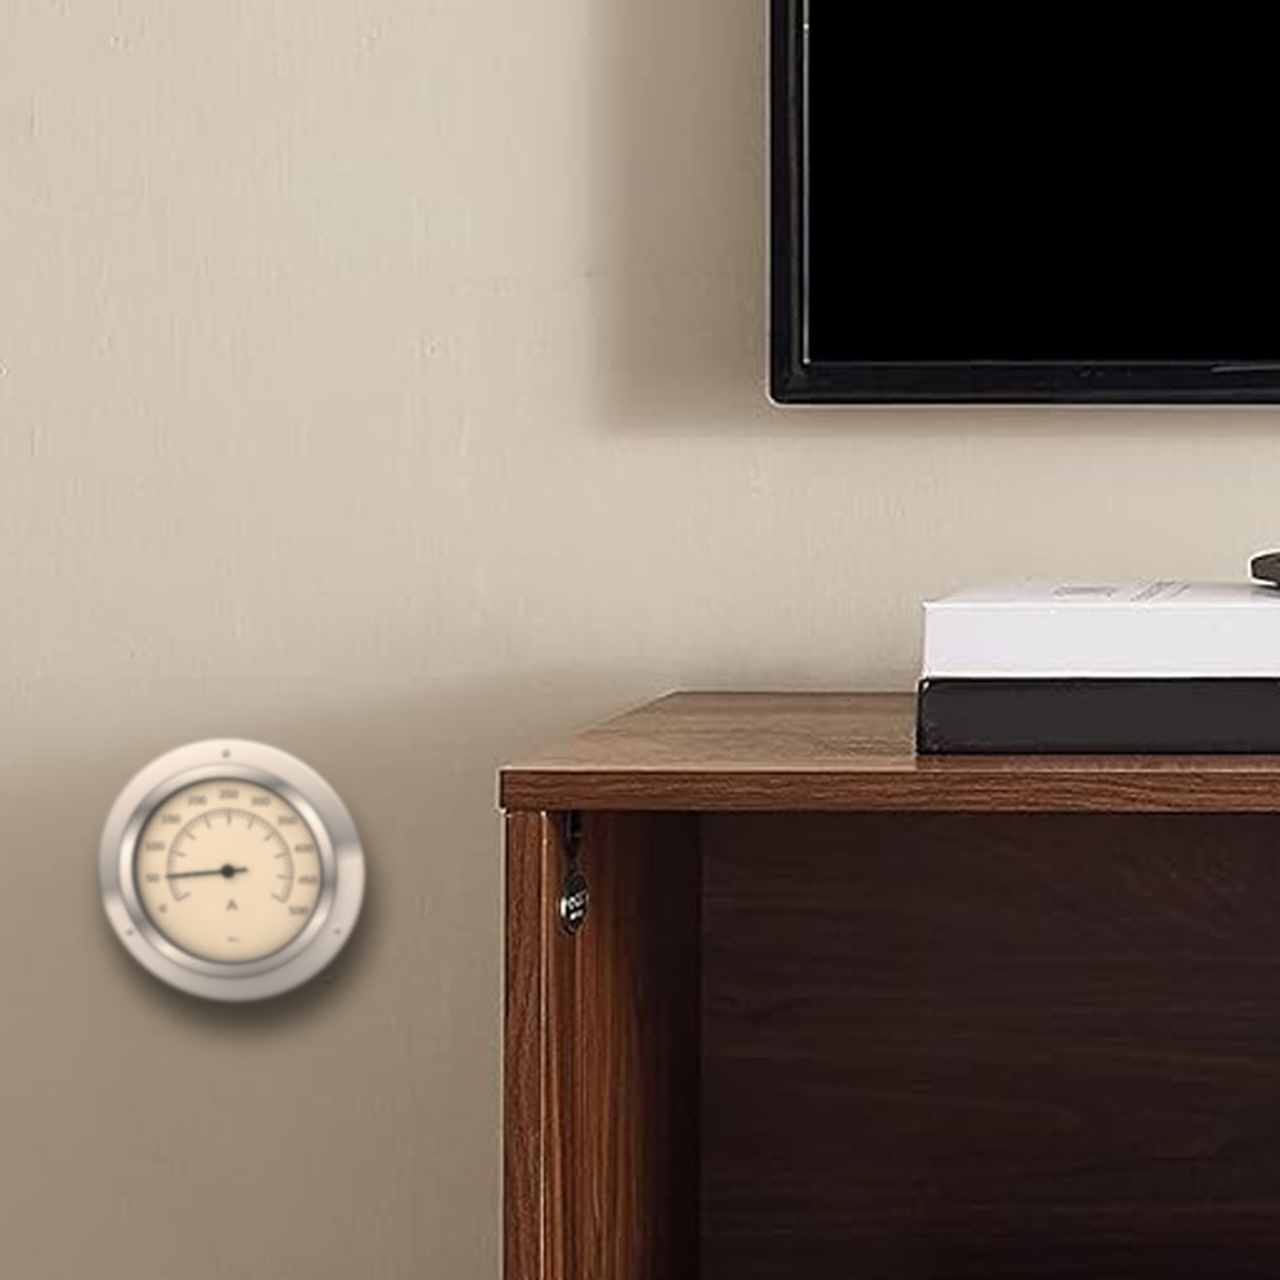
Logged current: 50 A
